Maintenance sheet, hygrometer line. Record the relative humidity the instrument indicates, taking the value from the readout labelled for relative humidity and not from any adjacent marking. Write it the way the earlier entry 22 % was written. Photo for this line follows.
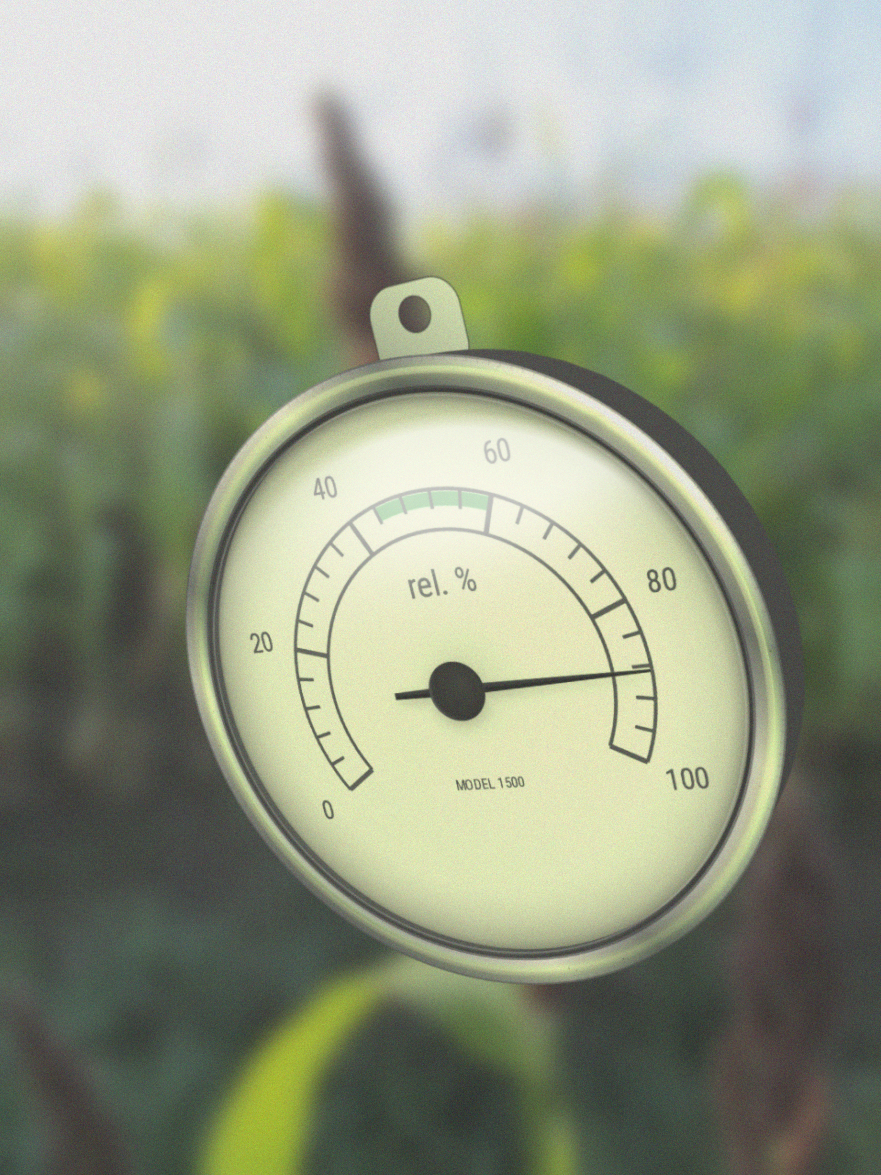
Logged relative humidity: 88 %
